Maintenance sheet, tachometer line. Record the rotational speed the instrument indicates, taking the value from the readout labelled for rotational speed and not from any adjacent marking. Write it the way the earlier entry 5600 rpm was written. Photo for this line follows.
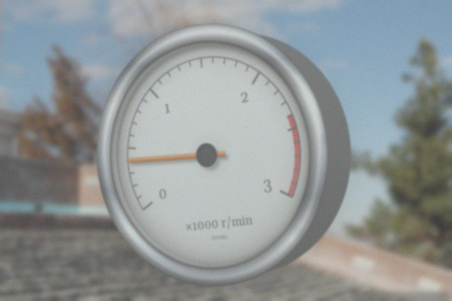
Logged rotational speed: 400 rpm
